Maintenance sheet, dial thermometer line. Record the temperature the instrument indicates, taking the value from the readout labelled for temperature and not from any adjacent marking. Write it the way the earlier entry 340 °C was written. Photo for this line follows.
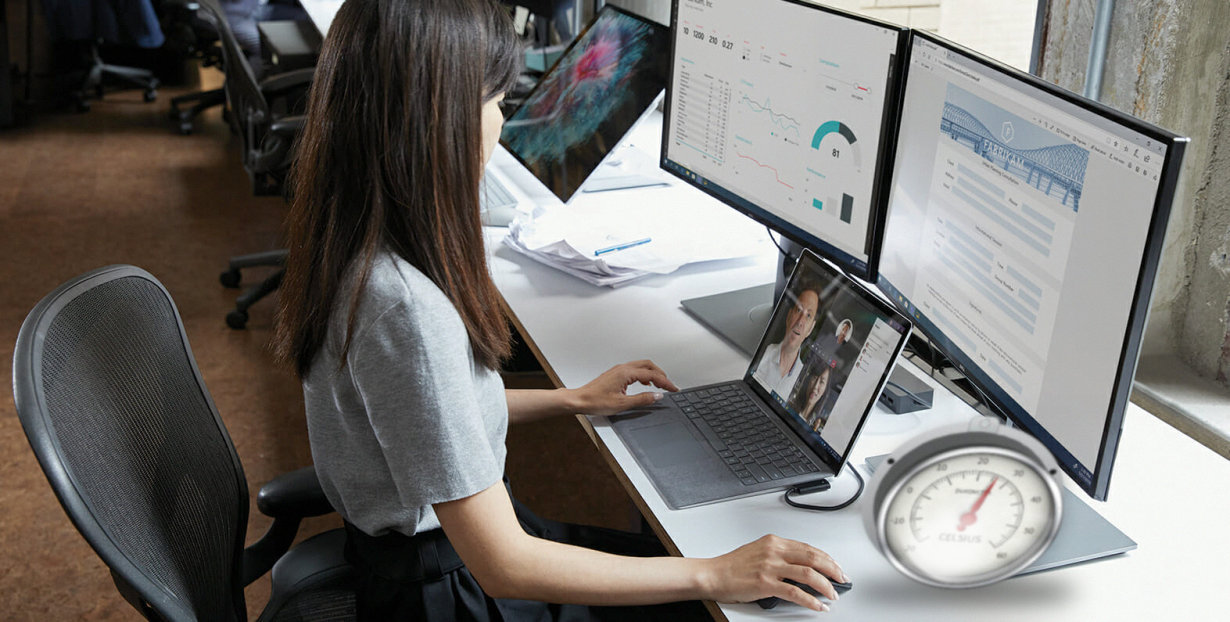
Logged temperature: 25 °C
